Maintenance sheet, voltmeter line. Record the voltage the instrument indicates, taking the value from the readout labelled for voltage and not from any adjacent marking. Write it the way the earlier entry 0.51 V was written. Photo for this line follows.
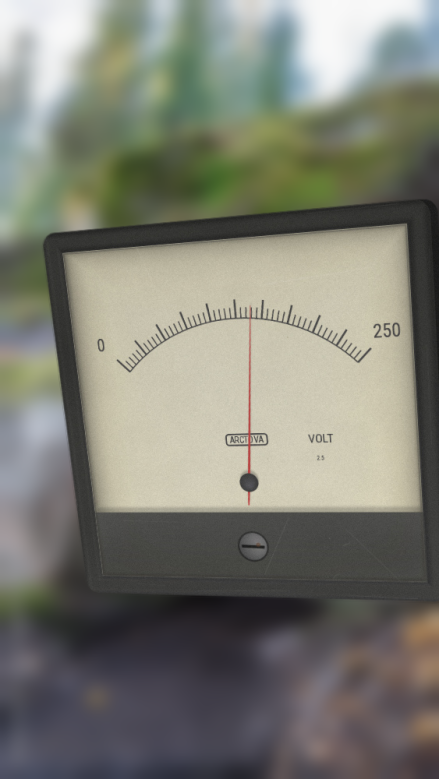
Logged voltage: 140 V
